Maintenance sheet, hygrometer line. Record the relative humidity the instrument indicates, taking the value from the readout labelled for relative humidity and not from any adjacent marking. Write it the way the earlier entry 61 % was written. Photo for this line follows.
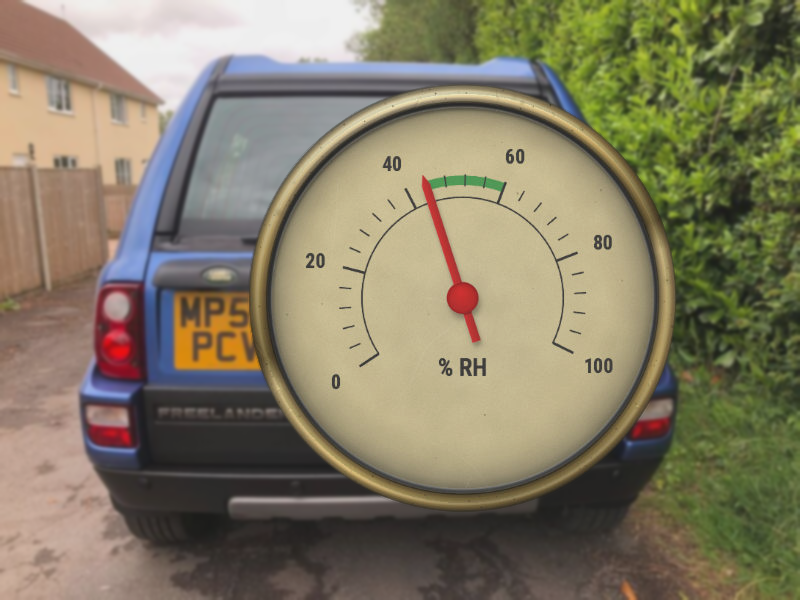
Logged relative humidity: 44 %
